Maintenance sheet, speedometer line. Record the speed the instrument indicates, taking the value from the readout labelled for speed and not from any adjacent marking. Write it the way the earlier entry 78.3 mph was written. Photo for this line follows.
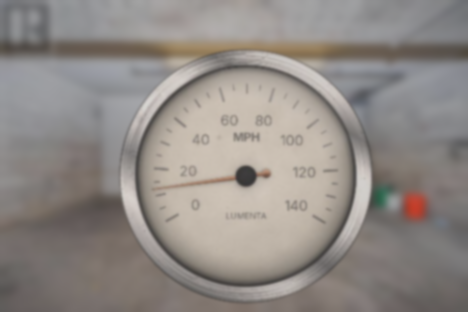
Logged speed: 12.5 mph
